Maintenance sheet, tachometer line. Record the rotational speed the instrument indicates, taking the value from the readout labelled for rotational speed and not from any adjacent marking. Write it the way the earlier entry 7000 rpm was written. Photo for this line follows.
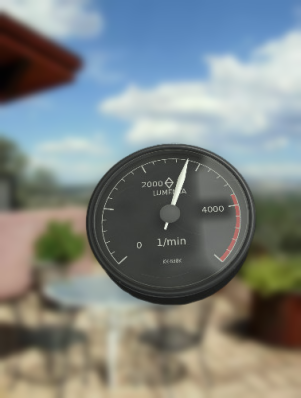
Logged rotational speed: 2800 rpm
